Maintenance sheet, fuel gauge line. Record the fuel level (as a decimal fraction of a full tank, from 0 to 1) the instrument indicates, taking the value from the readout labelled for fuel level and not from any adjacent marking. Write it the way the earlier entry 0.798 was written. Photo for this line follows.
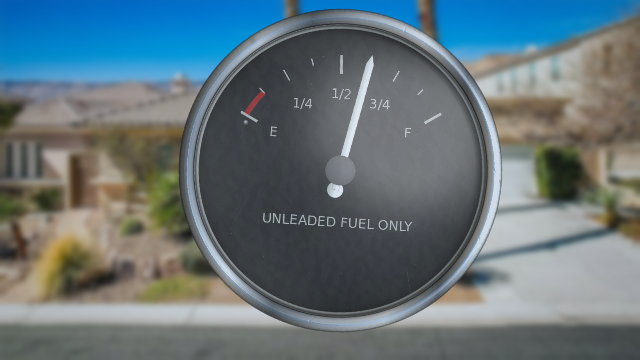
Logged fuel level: 0.625
